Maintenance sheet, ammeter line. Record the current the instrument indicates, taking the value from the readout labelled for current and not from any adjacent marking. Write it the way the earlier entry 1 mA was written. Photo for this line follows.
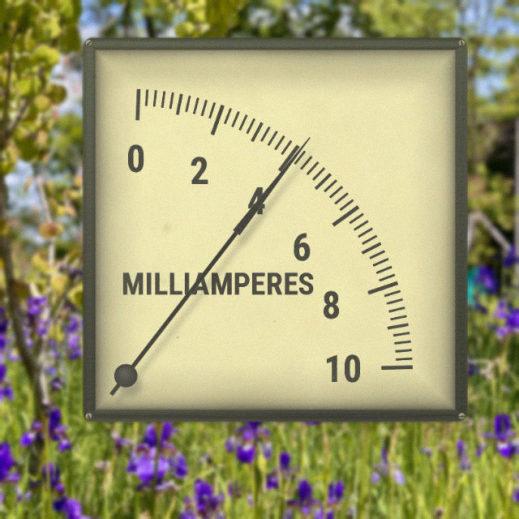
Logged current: 4.1 mA
